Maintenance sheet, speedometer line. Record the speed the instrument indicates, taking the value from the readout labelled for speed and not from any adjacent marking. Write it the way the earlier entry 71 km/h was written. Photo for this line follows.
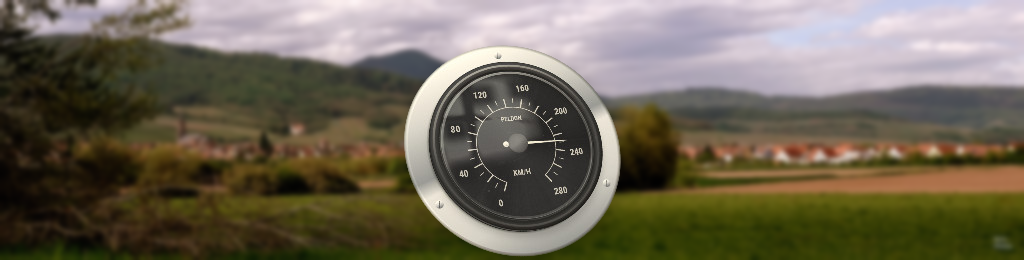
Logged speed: 230 km/h
